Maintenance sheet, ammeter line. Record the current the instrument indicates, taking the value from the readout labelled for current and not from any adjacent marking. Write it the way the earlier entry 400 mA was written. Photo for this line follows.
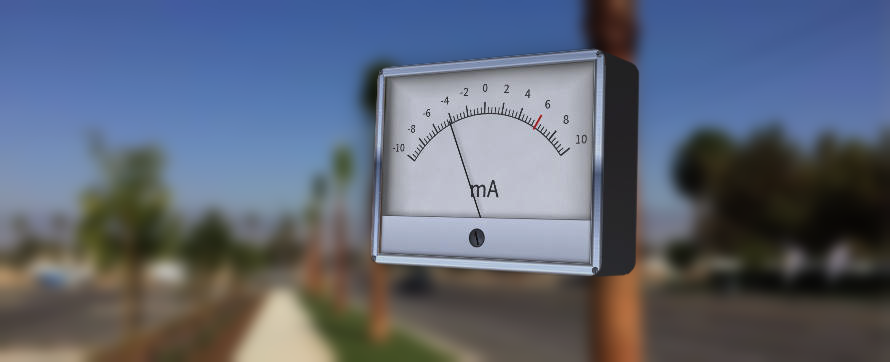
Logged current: -4 mA
